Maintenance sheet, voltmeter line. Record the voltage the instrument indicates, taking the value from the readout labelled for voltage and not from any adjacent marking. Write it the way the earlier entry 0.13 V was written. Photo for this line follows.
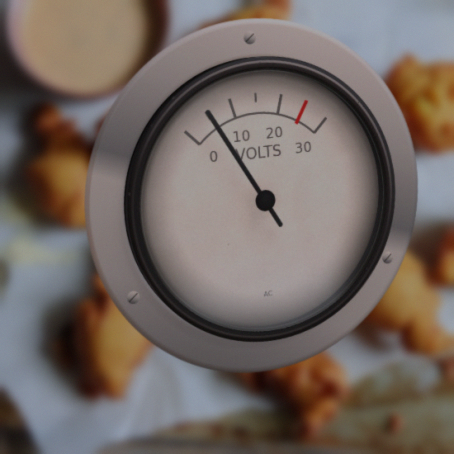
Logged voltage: 5 V
